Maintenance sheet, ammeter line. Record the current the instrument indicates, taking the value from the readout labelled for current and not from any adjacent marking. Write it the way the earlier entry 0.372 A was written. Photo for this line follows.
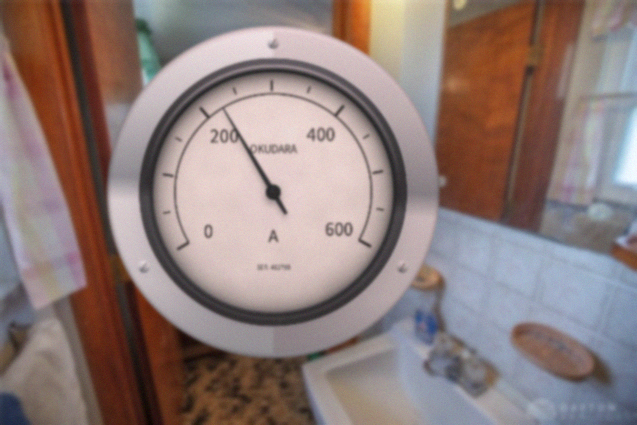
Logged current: 225 A
